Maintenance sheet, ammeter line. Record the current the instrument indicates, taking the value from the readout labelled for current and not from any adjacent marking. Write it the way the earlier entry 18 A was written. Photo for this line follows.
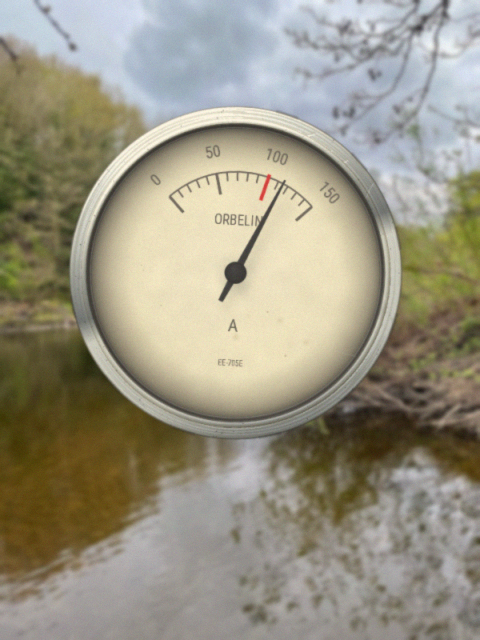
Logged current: 115 A
